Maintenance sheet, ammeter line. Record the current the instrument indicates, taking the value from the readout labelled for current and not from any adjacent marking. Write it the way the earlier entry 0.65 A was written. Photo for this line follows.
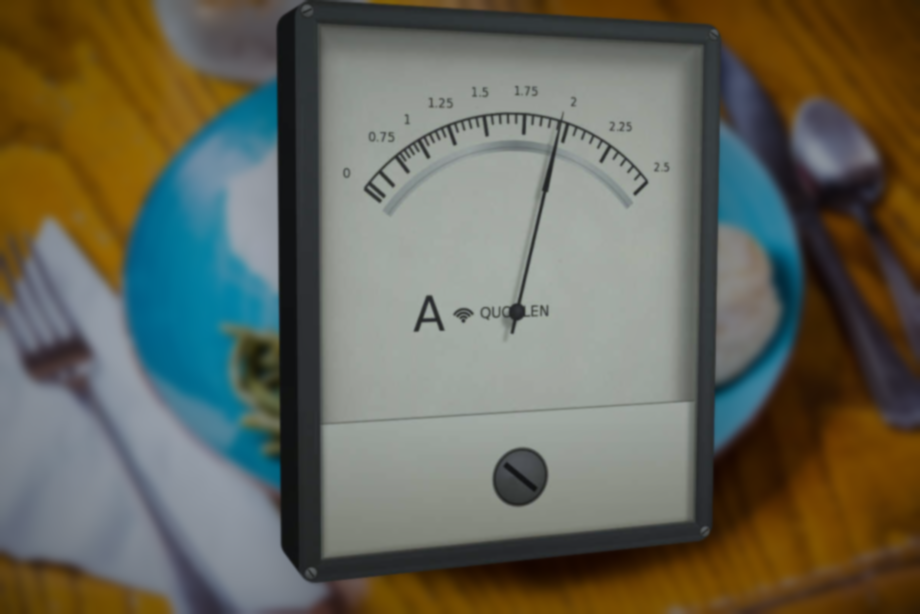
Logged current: 1.95 A
